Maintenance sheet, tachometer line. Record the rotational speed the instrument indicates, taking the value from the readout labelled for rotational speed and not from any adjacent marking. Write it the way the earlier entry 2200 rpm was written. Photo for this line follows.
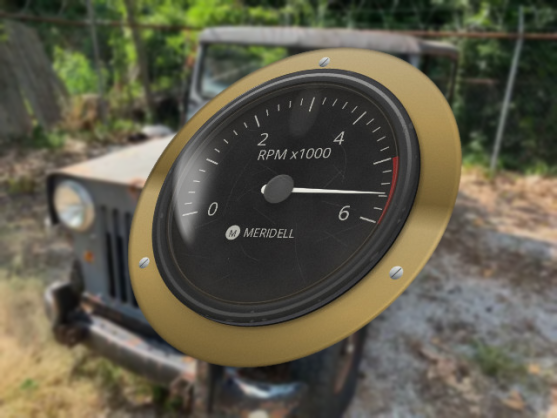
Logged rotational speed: 5600 rpm
